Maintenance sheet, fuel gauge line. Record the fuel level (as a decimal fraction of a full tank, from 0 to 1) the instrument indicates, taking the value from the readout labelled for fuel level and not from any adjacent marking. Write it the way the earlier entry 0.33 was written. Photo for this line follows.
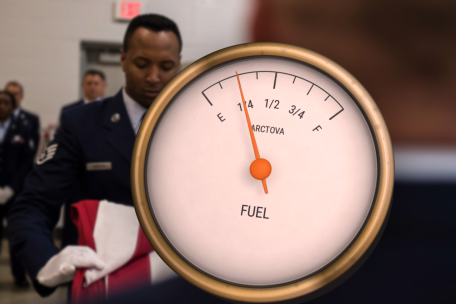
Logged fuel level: 0.25
